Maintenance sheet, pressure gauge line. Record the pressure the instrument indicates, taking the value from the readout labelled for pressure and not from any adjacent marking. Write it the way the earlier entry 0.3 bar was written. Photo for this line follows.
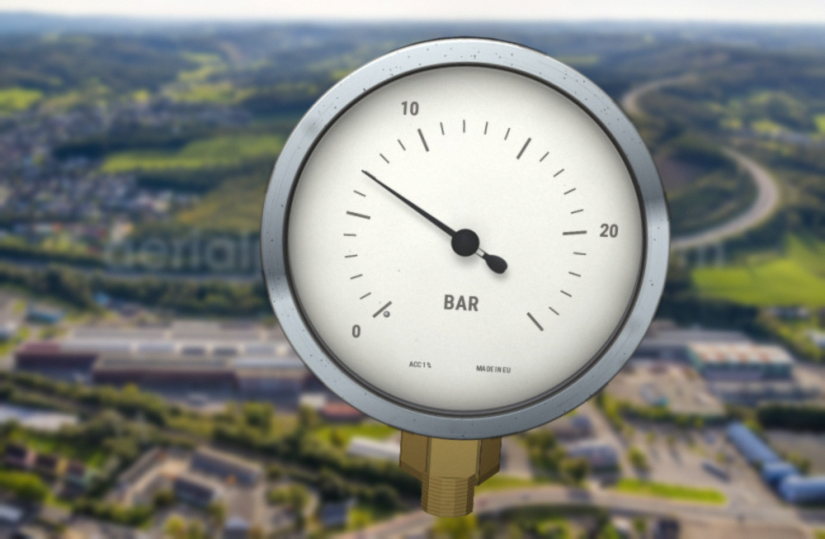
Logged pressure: 7 bar
